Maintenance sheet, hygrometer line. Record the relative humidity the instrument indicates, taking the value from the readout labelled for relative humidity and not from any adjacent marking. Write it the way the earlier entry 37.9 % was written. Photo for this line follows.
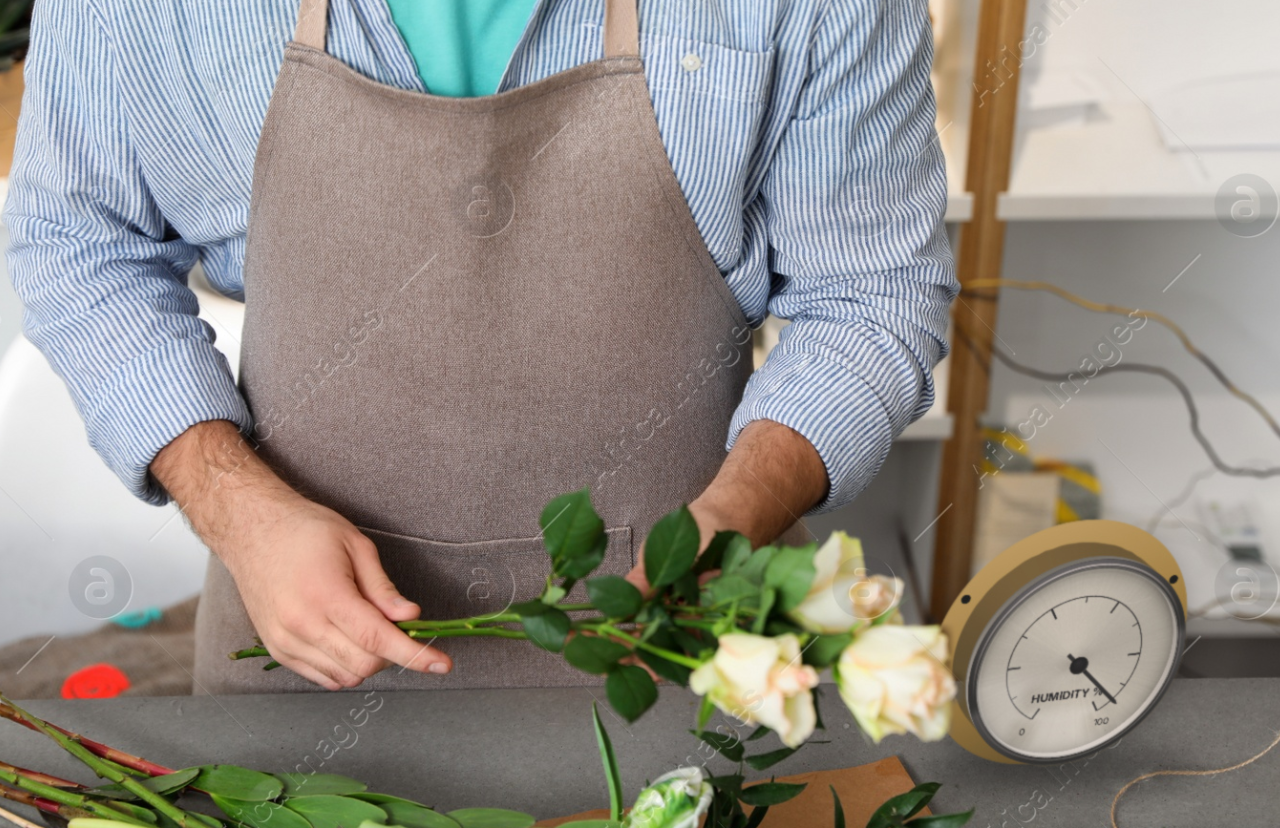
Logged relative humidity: 95 %
